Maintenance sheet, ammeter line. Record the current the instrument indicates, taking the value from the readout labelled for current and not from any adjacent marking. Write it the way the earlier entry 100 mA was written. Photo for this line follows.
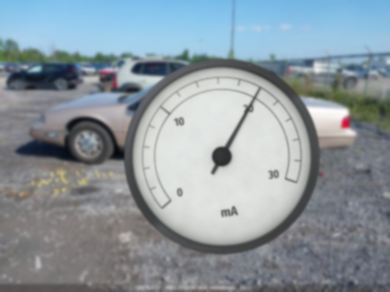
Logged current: 20 mA
